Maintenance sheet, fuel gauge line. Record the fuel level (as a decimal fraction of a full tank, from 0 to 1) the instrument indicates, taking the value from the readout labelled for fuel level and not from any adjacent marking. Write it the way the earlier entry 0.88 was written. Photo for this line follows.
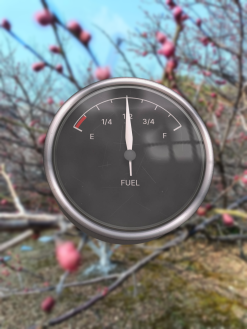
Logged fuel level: 0.5
